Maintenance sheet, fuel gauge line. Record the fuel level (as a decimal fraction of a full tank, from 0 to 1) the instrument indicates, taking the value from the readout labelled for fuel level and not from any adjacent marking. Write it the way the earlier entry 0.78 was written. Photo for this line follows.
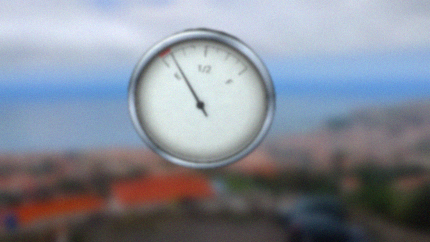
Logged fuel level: 0.125
